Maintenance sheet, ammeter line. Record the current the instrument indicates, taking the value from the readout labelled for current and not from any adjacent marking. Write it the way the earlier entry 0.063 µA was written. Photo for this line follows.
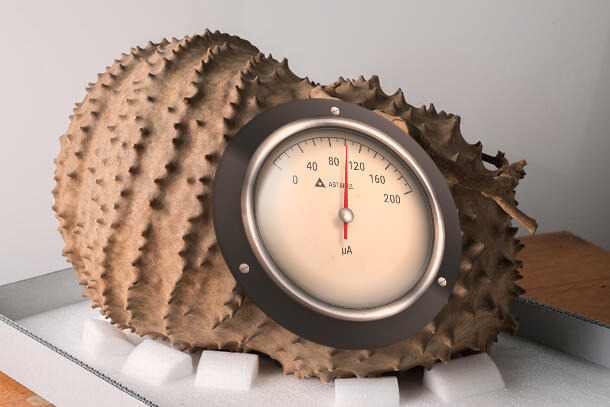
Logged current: 100 µA
